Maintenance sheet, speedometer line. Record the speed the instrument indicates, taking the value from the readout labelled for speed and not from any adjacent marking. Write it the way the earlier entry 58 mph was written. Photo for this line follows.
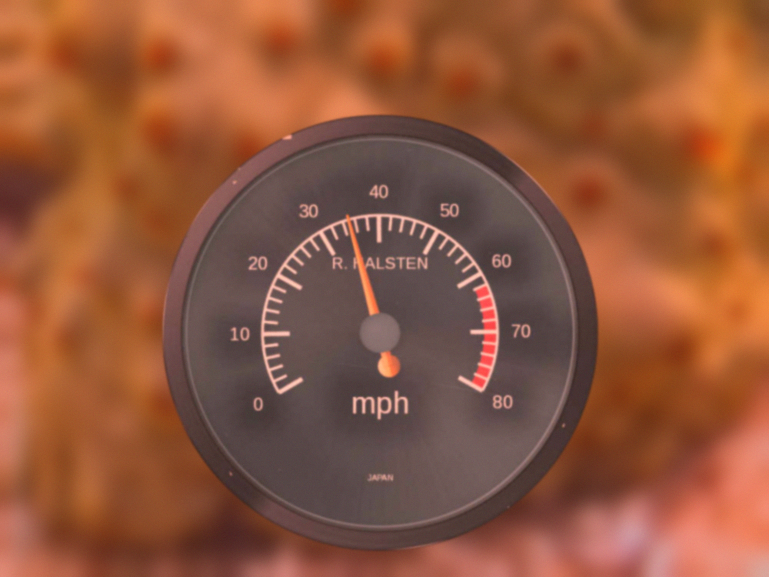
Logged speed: 35 mph
